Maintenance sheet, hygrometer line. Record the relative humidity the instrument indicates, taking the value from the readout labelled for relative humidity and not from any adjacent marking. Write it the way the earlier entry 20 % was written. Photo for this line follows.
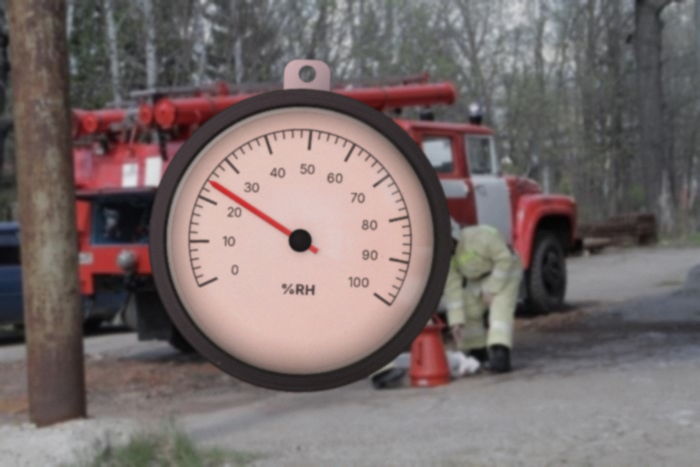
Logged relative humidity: 24 %
